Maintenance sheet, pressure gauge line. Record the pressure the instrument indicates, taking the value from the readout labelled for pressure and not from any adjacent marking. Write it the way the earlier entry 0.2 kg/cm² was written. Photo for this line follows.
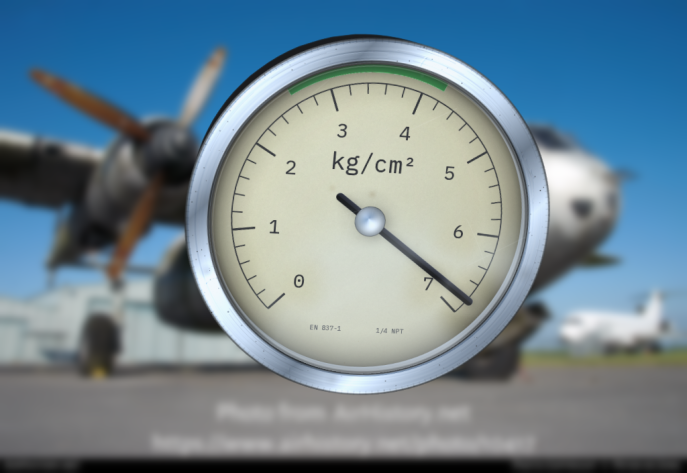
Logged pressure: 6.8 kg/cm²
